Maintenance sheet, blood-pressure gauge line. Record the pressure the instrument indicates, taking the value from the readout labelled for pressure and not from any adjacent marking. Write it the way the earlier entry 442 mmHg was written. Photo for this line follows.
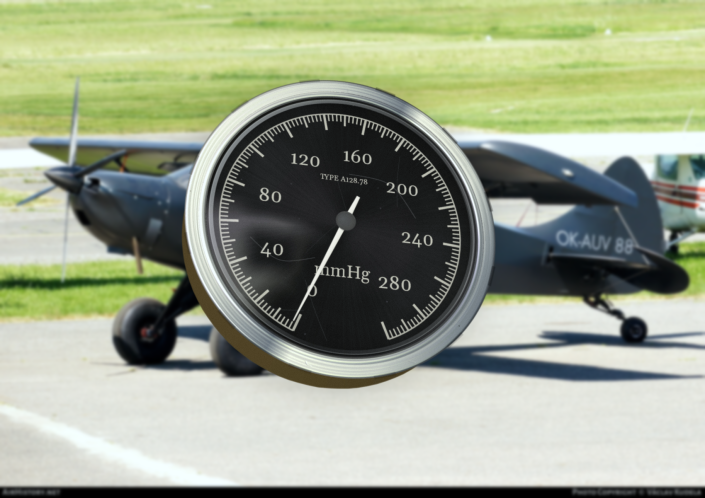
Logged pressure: 2 mmHg
